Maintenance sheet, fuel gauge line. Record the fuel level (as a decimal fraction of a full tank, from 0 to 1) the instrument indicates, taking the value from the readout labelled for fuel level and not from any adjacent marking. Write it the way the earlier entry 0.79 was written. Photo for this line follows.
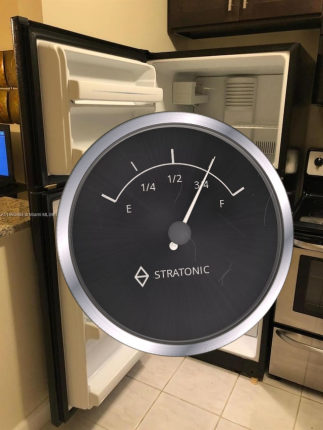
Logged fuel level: 0.75
